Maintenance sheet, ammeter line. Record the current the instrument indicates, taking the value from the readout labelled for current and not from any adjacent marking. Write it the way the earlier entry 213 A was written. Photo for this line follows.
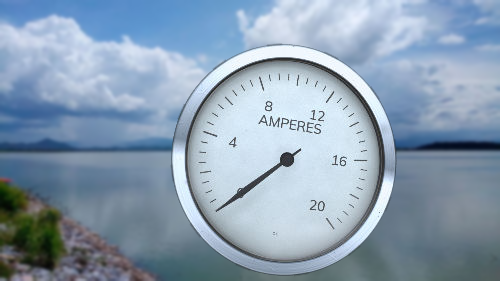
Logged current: 0 A
